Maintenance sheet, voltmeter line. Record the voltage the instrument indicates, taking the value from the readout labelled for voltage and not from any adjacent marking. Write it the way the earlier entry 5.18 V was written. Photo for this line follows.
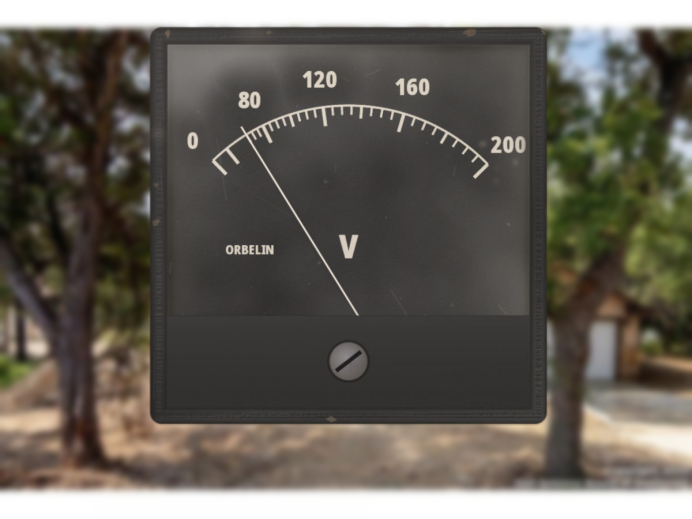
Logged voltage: 65 V
